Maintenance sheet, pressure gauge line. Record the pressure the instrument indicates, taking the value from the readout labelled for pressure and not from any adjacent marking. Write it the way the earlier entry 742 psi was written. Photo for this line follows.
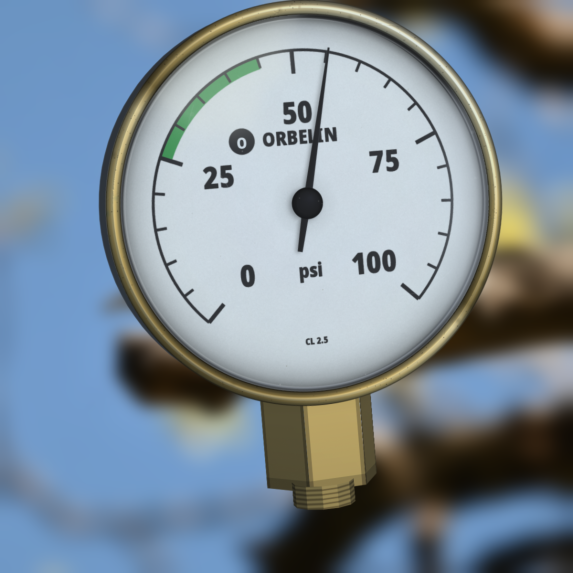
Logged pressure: 55 psi
